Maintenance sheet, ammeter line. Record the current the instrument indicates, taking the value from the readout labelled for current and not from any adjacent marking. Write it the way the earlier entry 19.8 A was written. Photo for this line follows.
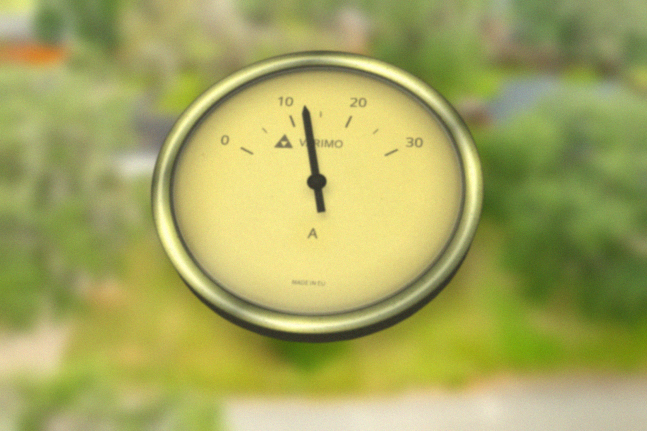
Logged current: 12.5 A
